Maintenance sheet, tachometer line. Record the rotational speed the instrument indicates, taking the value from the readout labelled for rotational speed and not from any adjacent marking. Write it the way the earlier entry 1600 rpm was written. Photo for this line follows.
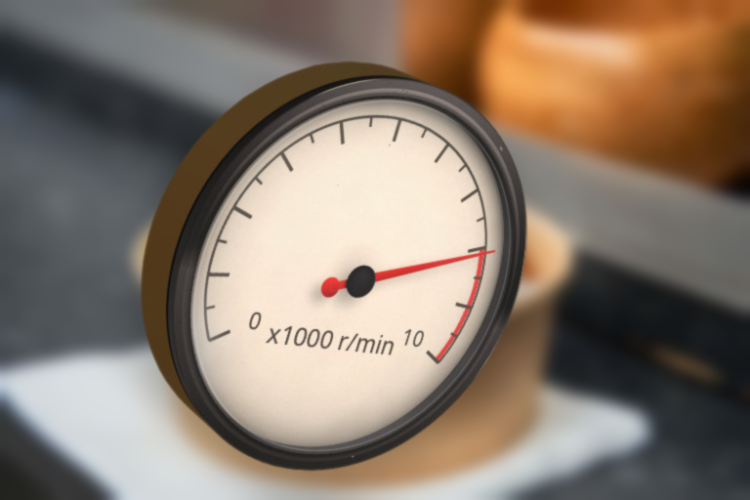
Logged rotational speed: 8000 rpm
